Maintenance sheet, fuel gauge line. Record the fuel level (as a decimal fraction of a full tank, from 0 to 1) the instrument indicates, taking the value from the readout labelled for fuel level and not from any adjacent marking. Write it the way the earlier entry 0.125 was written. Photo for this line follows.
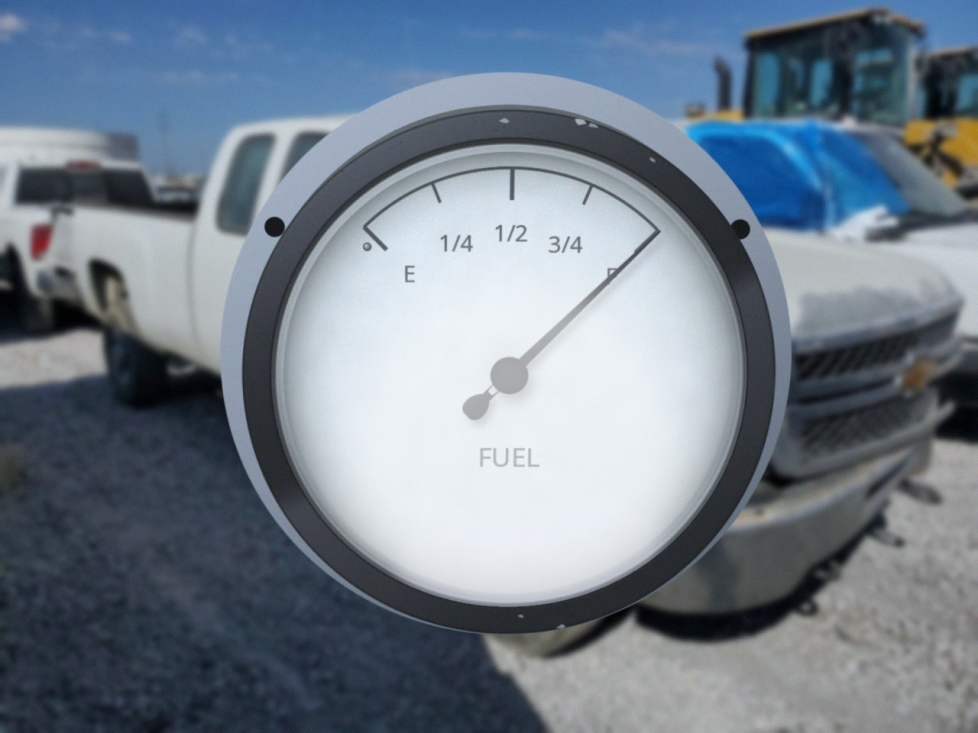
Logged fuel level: 1
